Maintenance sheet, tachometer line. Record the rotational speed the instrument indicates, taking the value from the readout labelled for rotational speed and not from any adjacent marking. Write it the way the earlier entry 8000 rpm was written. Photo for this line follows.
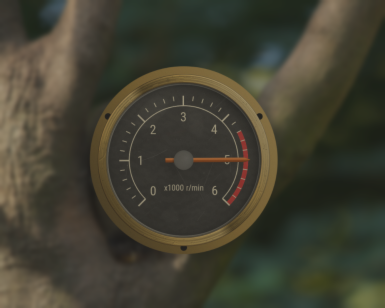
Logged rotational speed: 5000 rpm
